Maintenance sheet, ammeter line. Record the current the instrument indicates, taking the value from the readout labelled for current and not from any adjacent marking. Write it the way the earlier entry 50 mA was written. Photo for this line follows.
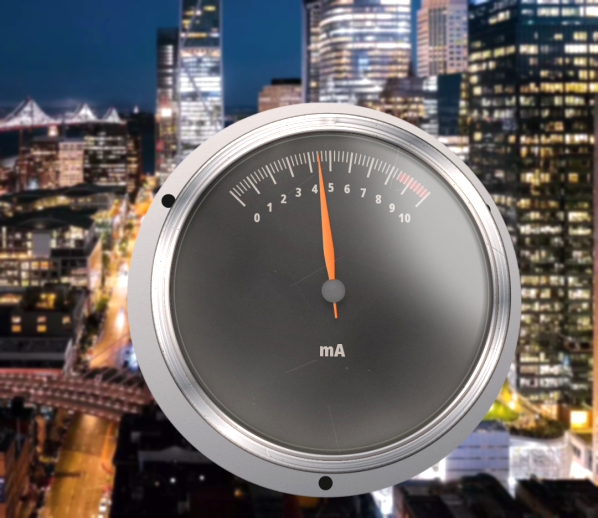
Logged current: 4.4 mA
